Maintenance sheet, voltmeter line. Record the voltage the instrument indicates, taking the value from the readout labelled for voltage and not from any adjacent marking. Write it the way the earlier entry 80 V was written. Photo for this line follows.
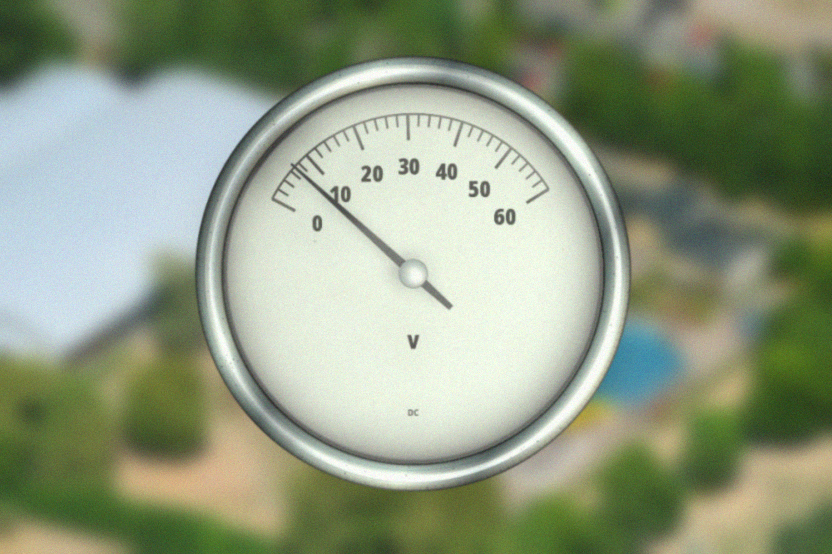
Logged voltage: 7 V
